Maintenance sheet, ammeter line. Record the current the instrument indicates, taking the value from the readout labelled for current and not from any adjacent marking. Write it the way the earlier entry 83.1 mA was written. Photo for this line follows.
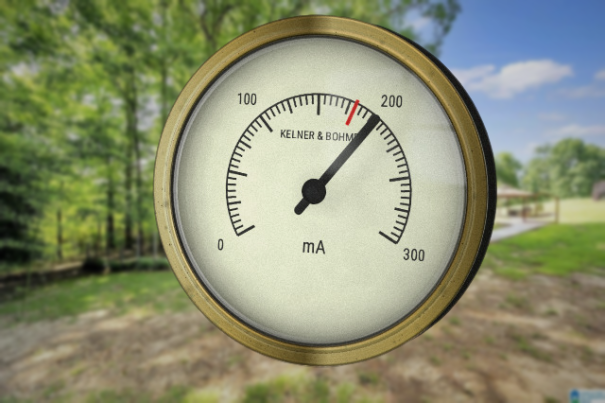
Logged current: 200 mA
